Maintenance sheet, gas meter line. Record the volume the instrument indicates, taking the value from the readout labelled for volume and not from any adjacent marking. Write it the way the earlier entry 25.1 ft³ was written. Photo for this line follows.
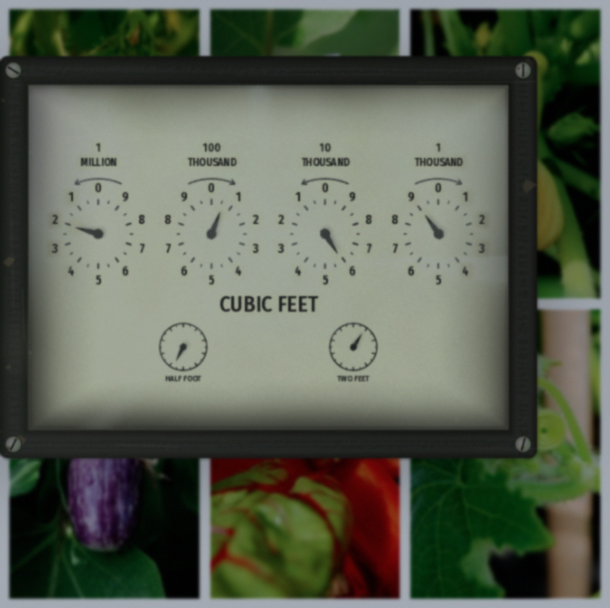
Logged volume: 205900 ft³
